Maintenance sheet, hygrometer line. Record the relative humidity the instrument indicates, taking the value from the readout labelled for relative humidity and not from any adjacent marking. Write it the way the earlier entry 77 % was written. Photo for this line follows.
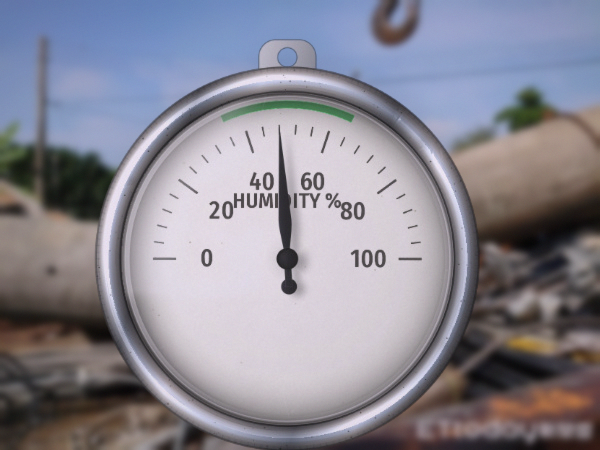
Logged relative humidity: 48 %
